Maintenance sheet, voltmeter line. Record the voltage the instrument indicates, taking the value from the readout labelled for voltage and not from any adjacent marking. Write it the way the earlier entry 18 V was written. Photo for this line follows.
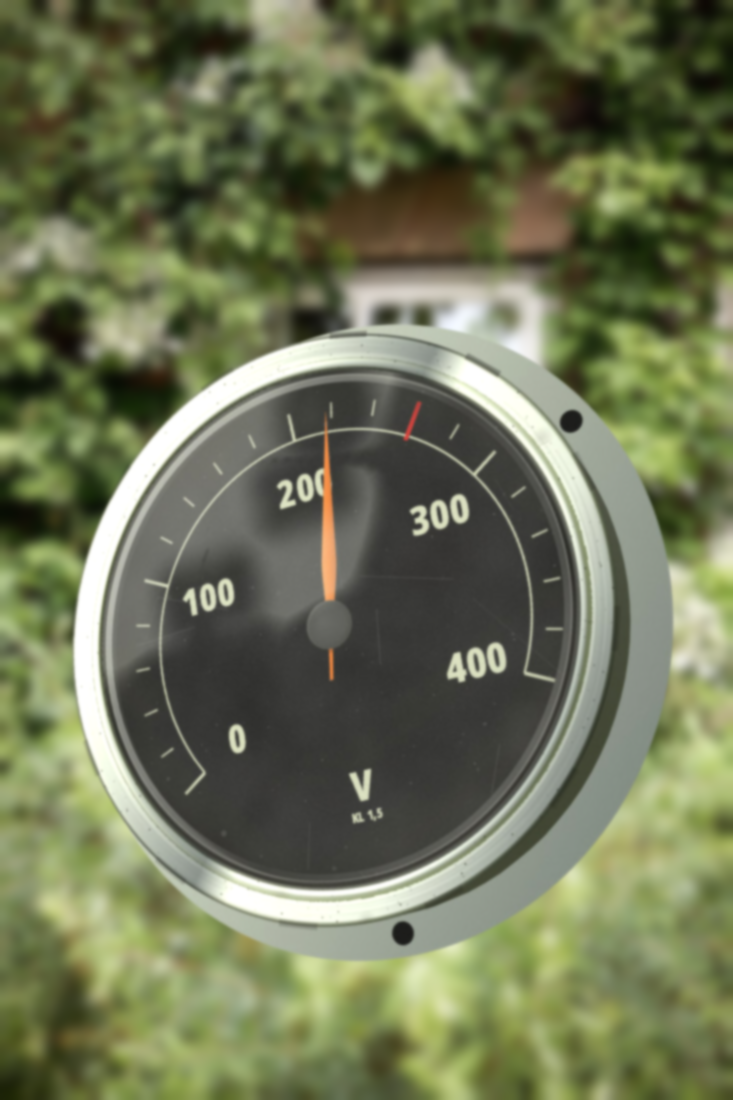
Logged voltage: 220 V
